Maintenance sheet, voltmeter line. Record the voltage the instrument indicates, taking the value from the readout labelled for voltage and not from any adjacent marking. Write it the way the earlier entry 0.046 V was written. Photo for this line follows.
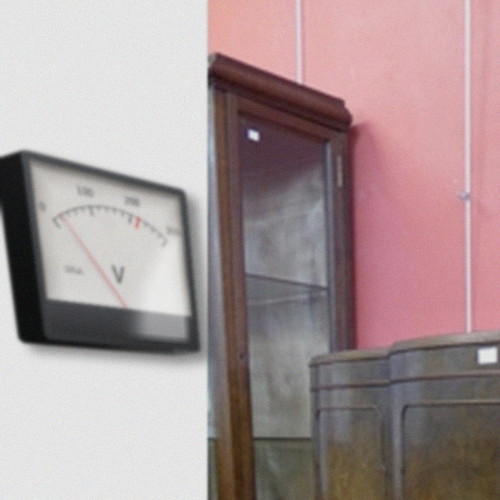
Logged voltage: 20 V
